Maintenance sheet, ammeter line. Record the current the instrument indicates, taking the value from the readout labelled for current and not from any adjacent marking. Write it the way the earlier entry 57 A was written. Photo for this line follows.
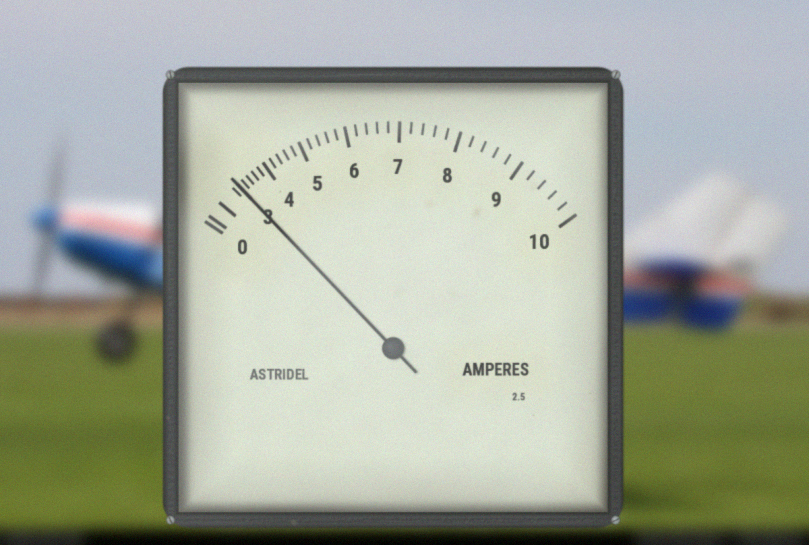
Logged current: 3 A
